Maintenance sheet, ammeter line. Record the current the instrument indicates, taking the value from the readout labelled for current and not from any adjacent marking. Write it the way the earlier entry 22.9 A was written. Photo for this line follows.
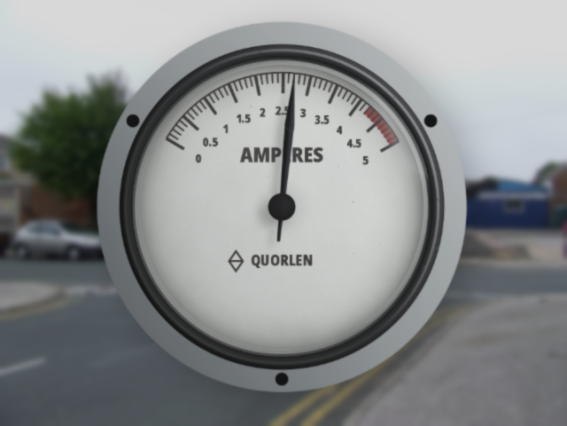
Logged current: 2.7 A
